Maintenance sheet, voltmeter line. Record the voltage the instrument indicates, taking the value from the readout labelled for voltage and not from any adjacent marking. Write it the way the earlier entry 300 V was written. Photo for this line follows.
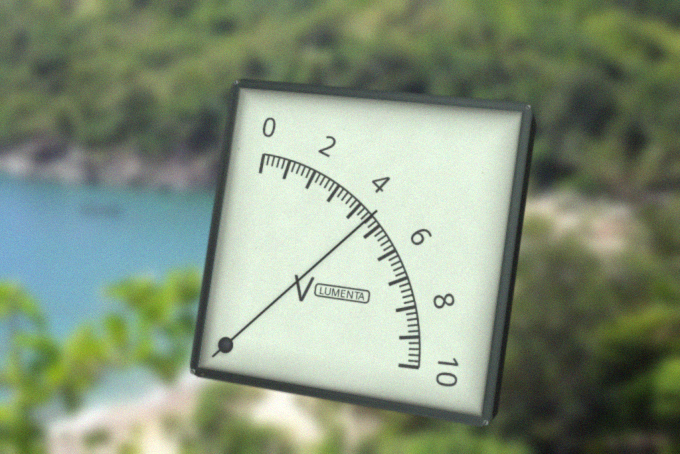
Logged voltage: 4.6 V
